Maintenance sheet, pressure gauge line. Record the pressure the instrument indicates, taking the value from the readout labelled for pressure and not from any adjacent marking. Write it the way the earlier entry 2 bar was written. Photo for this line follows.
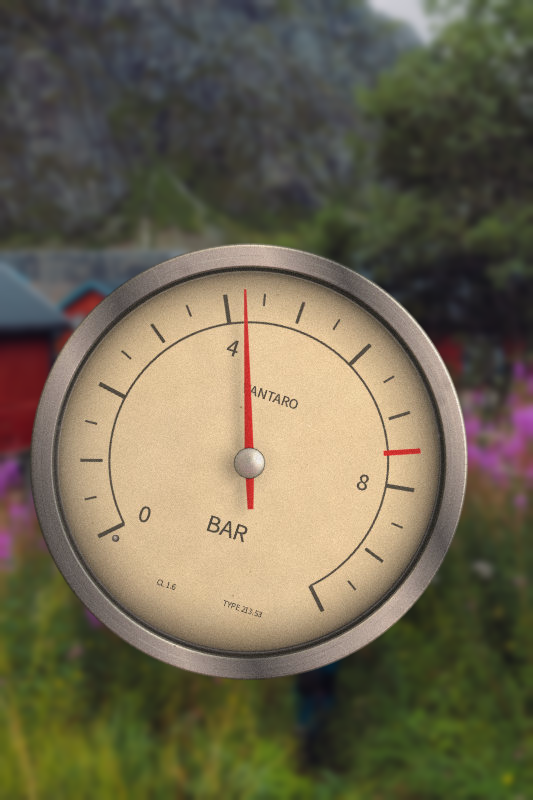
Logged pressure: 4.25 bar
